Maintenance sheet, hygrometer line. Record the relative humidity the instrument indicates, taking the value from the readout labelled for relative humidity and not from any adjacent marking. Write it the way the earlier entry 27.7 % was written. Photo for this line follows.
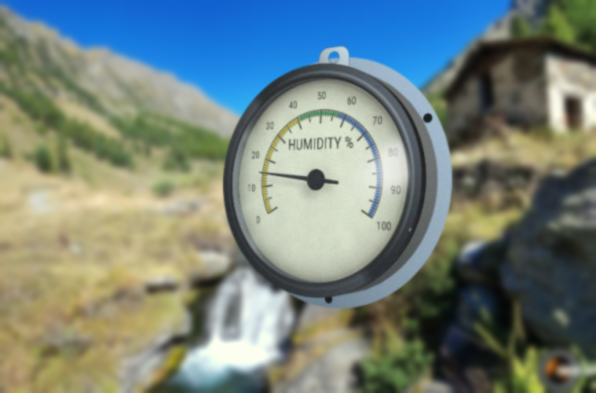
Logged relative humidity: 15 %
